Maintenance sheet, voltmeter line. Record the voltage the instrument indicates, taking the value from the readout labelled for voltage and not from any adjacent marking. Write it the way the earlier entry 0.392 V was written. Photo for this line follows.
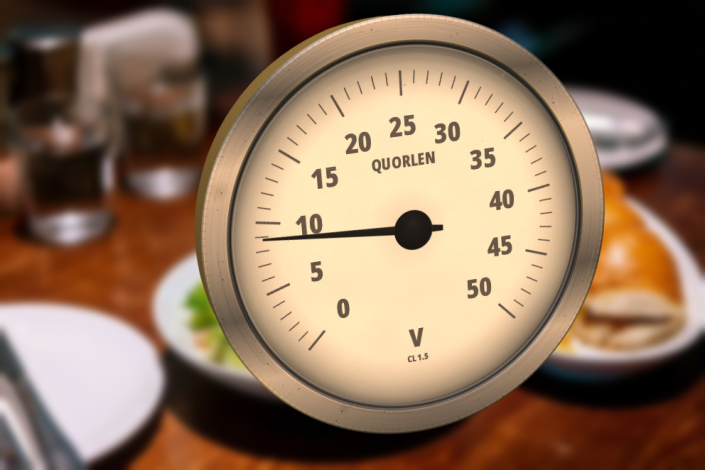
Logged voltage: 9 V
